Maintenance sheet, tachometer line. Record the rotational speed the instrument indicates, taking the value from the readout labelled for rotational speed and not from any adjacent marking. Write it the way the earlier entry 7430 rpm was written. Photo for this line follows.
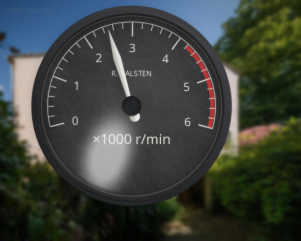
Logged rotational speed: 2500 rpm
